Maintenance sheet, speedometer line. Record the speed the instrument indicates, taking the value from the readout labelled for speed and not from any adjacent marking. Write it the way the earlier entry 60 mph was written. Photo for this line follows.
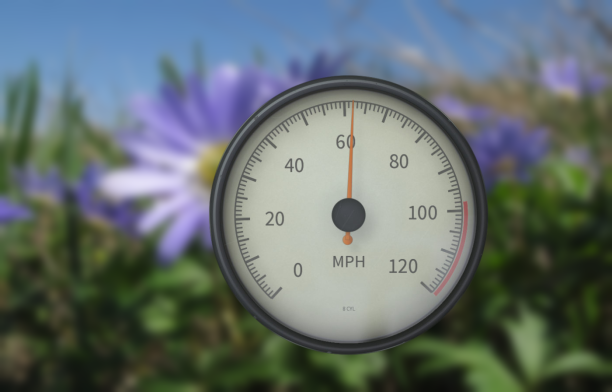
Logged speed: 62 mph
